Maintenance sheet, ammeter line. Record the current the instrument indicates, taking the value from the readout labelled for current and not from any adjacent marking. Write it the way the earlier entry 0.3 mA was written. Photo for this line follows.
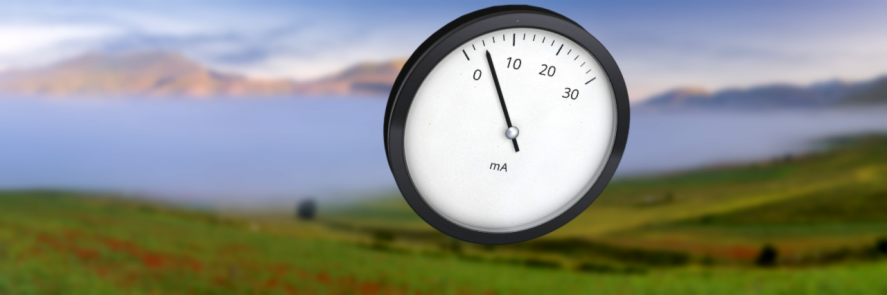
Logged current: 4 mA
